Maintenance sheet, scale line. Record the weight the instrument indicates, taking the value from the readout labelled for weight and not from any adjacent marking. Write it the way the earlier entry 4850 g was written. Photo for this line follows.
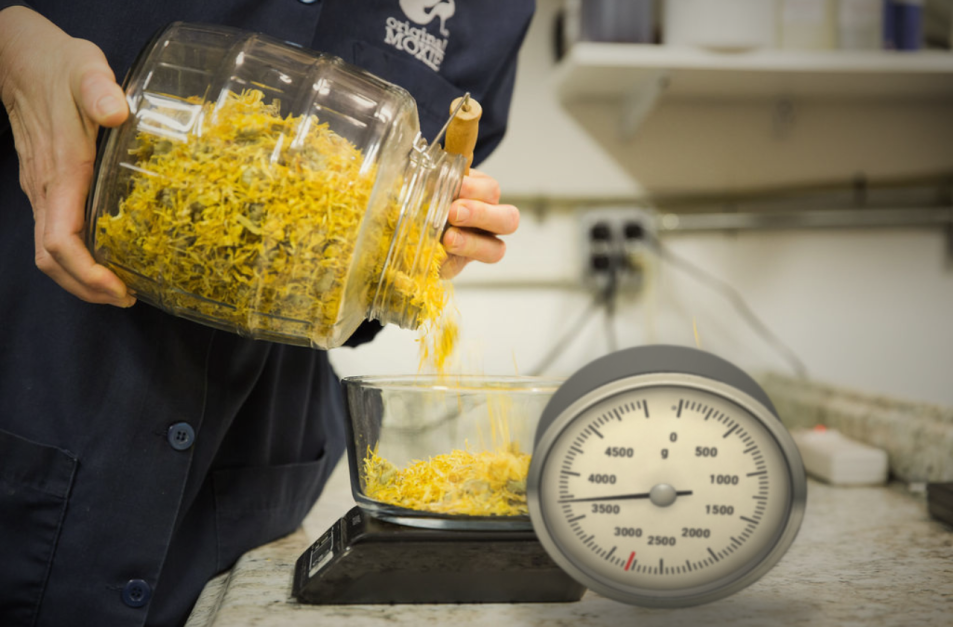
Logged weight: 3750 g
